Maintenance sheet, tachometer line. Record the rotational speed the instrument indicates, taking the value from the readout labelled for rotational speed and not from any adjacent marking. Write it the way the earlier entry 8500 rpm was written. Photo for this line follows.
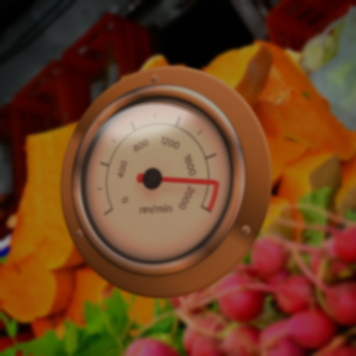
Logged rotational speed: 1800 rpm
